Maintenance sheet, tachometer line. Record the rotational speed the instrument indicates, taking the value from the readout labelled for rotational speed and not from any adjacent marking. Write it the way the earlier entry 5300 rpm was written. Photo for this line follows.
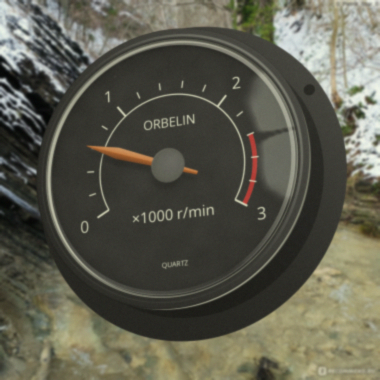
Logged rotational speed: 600 rpm
